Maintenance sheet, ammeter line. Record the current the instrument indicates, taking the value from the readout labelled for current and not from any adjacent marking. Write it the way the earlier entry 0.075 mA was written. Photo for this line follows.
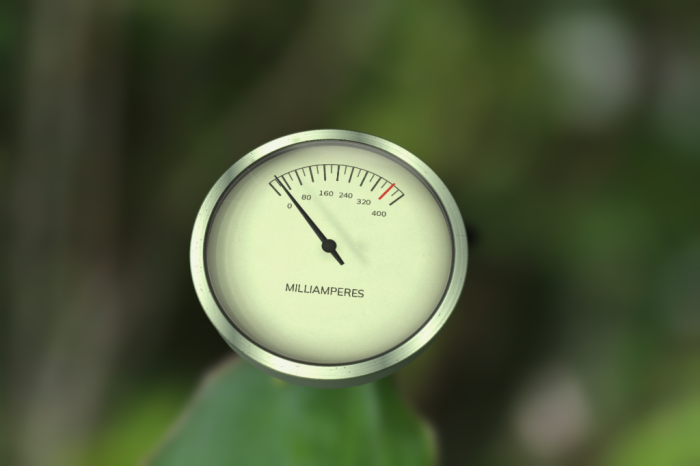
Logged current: 20 mA
